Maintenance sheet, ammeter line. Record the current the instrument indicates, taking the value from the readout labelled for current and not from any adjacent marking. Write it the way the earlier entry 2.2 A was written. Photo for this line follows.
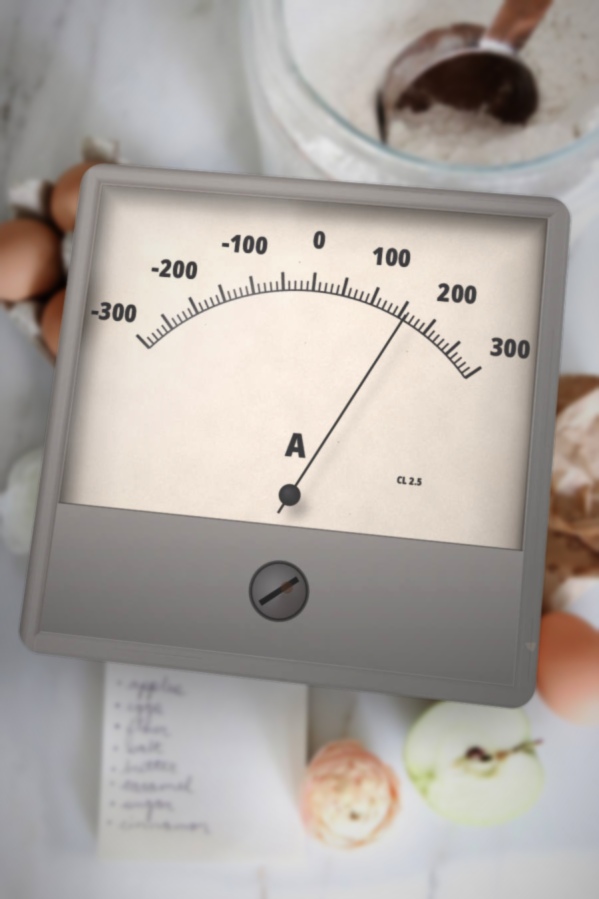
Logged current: 160 A
